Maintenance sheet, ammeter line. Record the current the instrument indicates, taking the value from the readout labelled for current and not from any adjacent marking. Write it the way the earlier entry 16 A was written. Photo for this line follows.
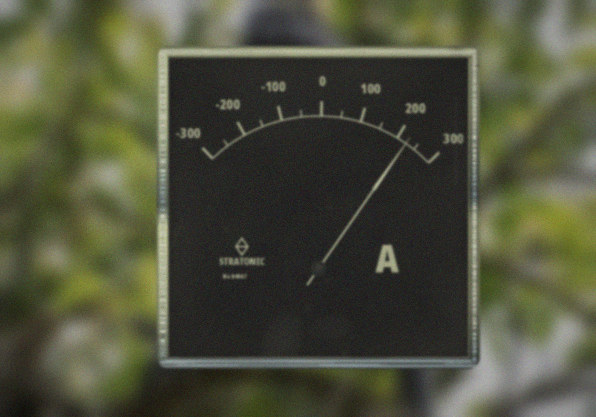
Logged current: 225 A
